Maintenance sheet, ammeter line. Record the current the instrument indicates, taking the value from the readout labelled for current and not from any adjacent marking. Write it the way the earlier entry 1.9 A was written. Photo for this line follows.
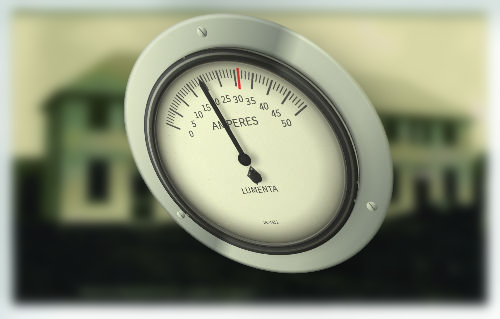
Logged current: 20 A
